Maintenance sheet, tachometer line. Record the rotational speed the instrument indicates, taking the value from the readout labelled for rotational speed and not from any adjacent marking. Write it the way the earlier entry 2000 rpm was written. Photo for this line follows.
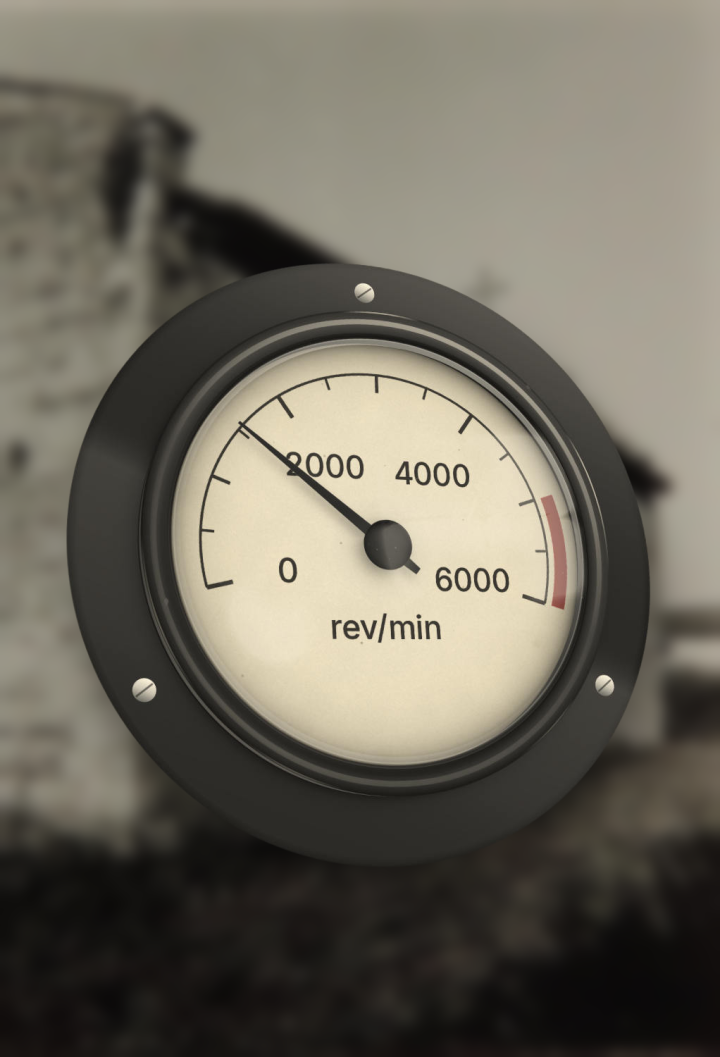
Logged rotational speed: 1500 rpm
